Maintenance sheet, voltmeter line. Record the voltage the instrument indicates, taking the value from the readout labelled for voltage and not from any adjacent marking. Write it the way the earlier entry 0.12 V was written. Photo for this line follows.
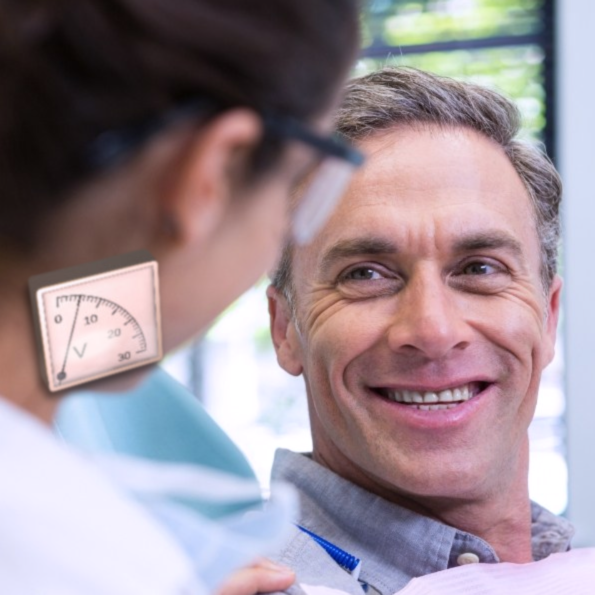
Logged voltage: 5 V
